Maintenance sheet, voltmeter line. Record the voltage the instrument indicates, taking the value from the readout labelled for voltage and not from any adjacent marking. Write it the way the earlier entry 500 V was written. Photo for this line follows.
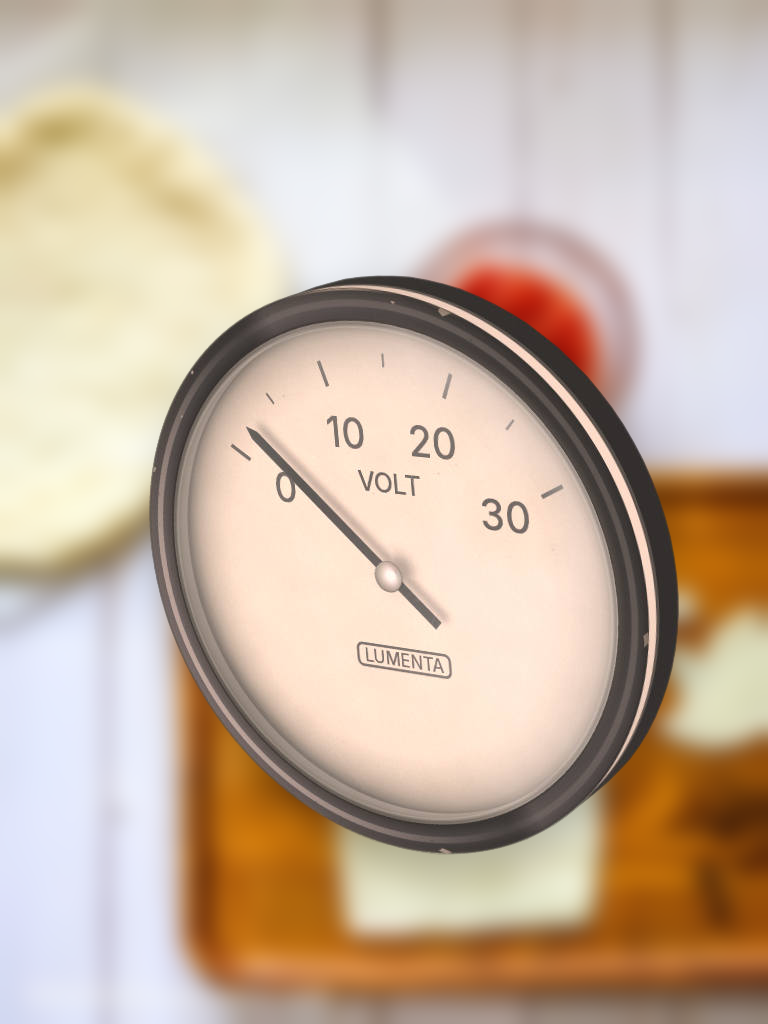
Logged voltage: 2.5 V
